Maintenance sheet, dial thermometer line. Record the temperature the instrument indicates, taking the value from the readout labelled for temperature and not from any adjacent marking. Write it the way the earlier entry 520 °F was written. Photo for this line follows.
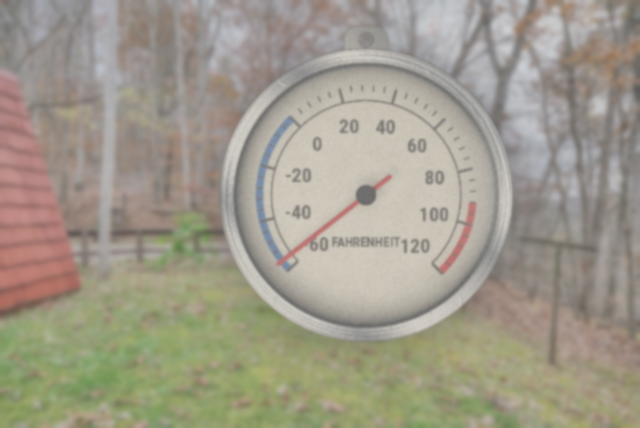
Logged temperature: -56 °F
